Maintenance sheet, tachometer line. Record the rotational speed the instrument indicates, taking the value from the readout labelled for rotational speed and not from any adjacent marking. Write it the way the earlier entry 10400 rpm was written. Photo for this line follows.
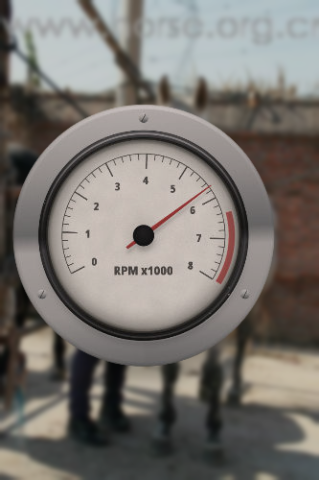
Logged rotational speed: 5700 rpm
